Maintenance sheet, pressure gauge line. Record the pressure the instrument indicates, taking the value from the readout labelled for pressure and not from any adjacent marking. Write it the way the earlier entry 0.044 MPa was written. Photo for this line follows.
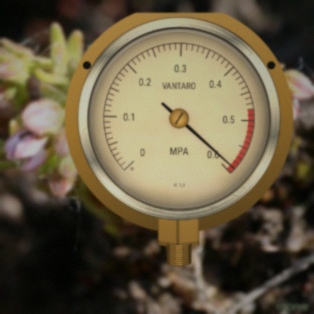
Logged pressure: 0.59 MPa
